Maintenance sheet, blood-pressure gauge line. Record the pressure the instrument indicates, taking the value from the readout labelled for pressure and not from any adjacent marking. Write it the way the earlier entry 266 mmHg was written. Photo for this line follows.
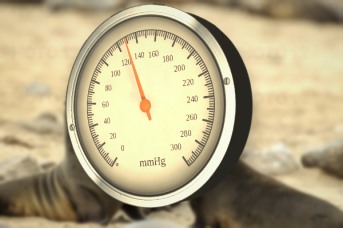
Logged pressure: 130 mmHg
